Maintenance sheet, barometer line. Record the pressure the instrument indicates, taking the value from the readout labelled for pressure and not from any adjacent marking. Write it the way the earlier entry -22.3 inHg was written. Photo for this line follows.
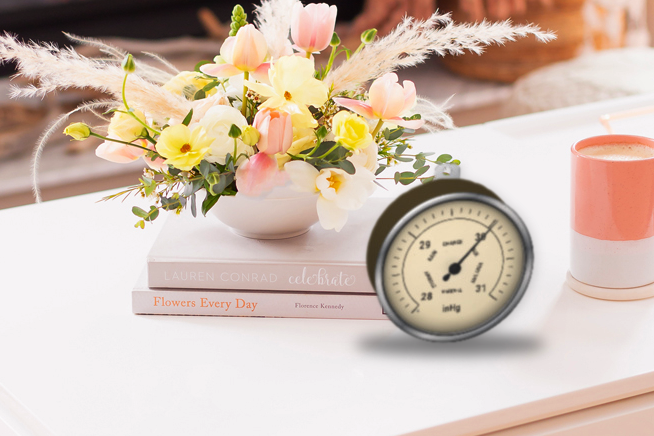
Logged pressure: 30 inHg
